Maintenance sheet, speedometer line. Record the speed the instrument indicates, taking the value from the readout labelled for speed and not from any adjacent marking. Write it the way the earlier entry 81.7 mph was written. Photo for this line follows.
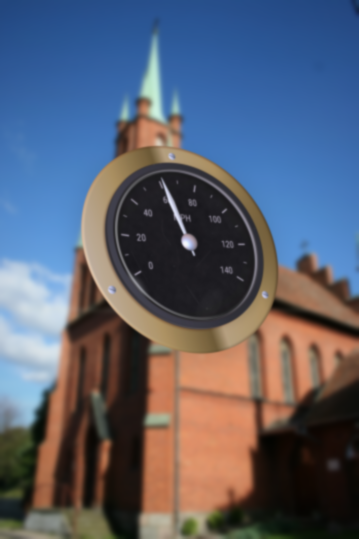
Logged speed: 60 mph
